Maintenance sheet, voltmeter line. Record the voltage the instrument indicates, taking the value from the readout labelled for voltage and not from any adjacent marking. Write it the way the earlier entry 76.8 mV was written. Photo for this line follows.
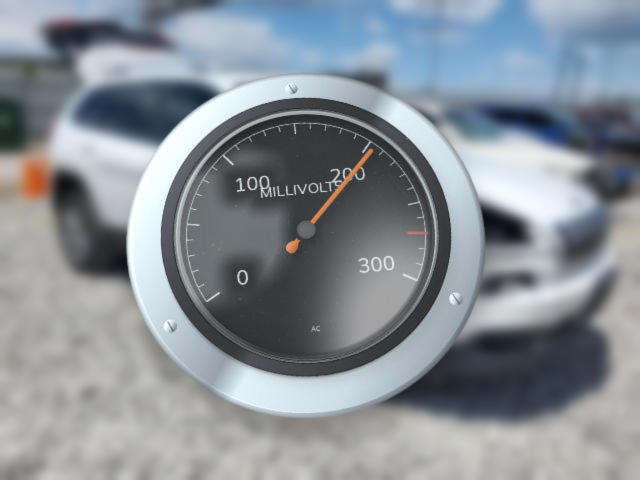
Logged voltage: 205 mV
